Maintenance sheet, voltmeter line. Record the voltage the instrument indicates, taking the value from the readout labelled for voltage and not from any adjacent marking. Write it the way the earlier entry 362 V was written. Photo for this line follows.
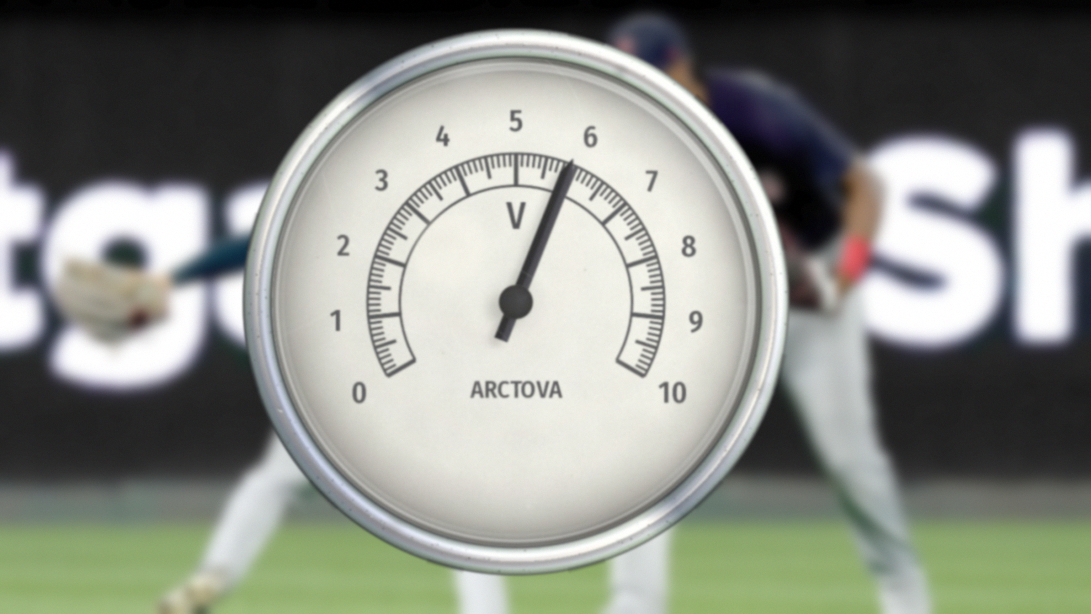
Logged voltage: 5.9 V
